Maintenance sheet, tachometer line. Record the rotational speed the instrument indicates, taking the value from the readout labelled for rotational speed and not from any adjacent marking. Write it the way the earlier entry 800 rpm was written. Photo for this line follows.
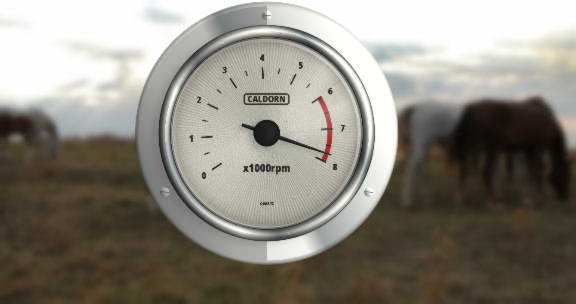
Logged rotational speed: 7750 rpm
